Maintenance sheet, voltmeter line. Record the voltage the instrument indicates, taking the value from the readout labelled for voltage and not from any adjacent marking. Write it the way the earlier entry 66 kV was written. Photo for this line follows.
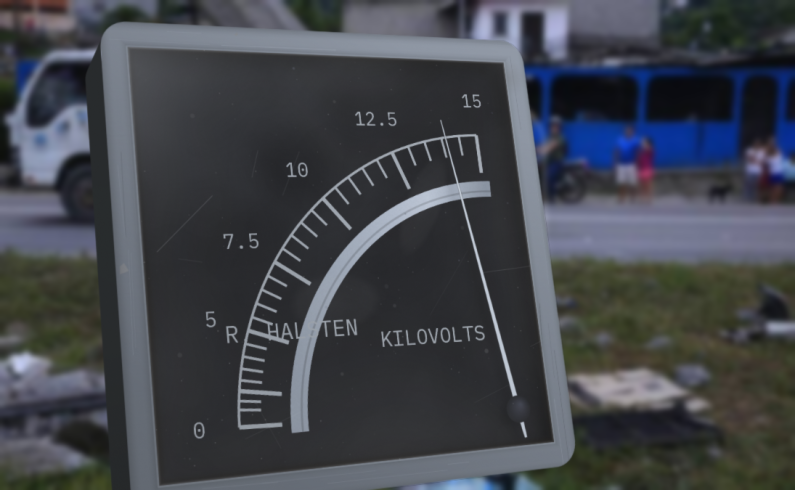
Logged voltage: 14 kV
